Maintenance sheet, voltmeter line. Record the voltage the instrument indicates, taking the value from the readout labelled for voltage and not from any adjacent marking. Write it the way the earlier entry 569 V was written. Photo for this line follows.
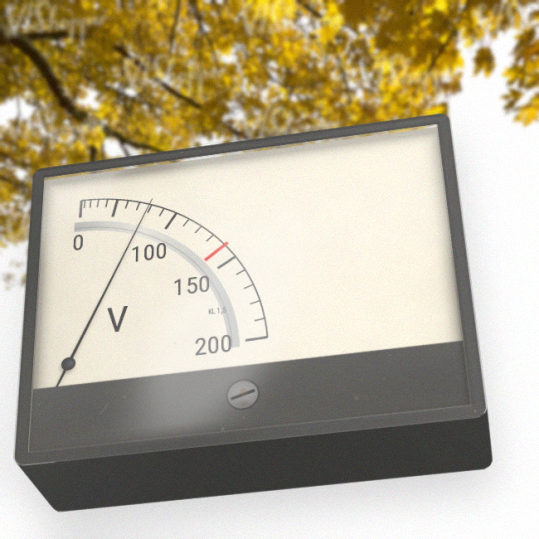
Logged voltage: 80 V
